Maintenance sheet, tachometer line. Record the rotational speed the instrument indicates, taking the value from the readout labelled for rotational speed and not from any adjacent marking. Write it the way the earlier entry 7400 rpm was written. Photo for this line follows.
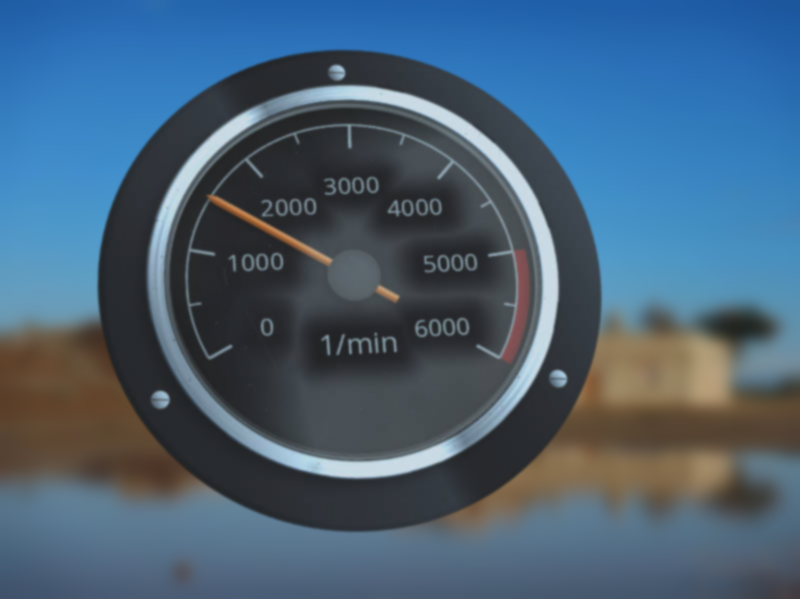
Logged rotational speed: 1500 rpm
